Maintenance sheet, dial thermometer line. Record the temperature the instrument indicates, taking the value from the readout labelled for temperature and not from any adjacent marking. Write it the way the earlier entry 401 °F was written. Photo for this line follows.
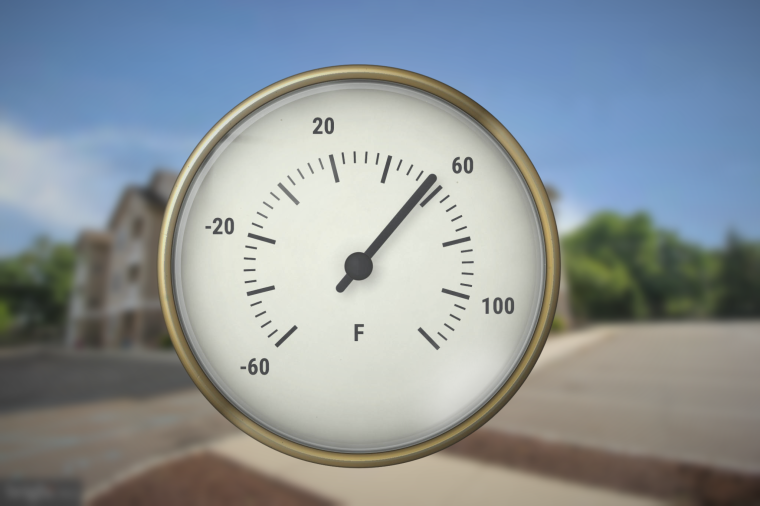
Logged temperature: 56 °F
